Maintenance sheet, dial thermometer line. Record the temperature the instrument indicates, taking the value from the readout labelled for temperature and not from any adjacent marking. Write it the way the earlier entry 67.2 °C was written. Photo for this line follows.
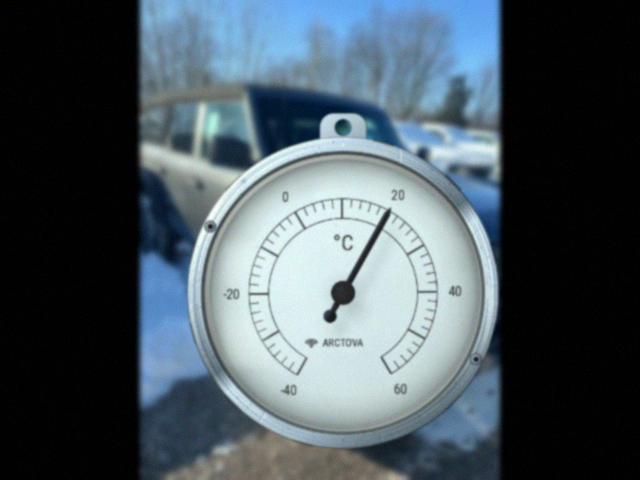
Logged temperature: 20 °C
